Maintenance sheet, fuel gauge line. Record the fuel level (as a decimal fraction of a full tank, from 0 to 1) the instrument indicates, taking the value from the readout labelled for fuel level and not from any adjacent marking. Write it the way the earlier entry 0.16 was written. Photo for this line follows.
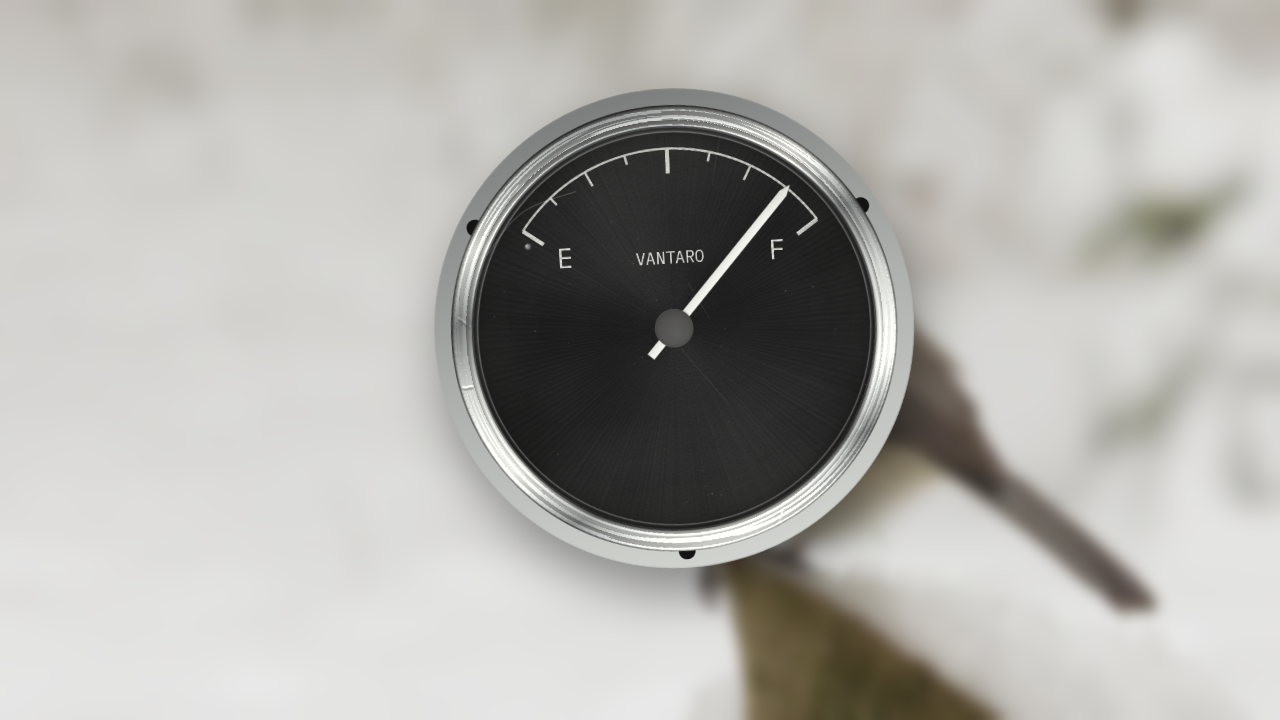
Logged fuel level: 0.875
